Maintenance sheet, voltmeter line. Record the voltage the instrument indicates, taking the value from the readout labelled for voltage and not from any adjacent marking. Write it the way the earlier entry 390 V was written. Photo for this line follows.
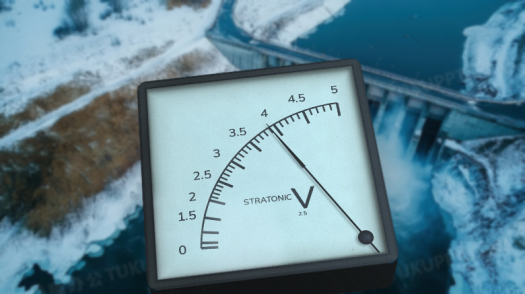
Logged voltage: 3.9 V
